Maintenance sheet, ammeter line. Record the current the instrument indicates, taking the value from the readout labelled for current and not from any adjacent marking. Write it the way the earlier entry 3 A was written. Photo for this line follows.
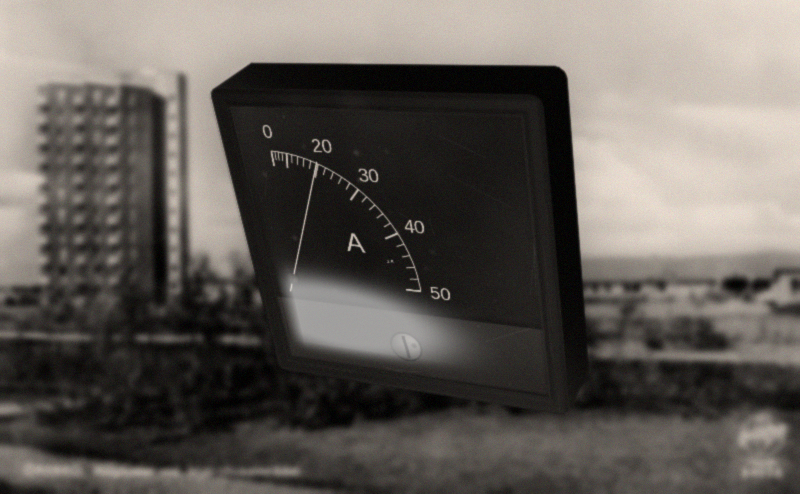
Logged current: 20 A
